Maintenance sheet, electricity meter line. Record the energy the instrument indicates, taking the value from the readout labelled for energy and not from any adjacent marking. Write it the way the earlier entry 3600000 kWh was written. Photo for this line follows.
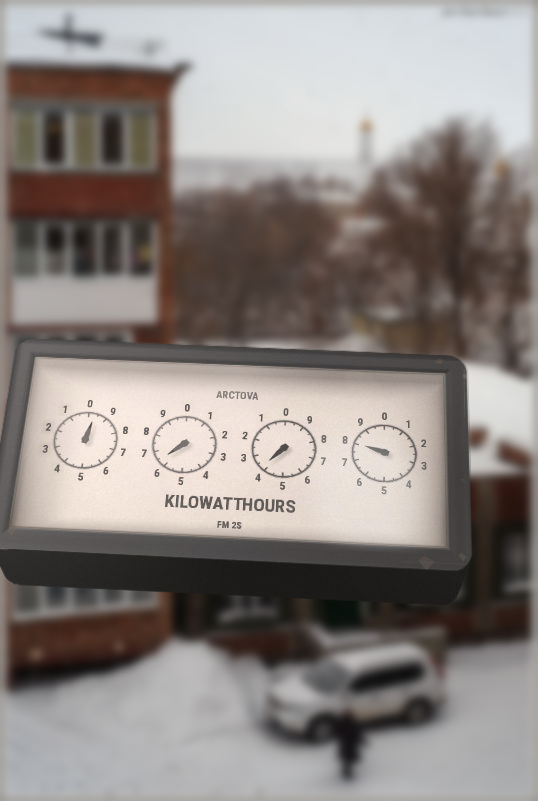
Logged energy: 9638 kWh
